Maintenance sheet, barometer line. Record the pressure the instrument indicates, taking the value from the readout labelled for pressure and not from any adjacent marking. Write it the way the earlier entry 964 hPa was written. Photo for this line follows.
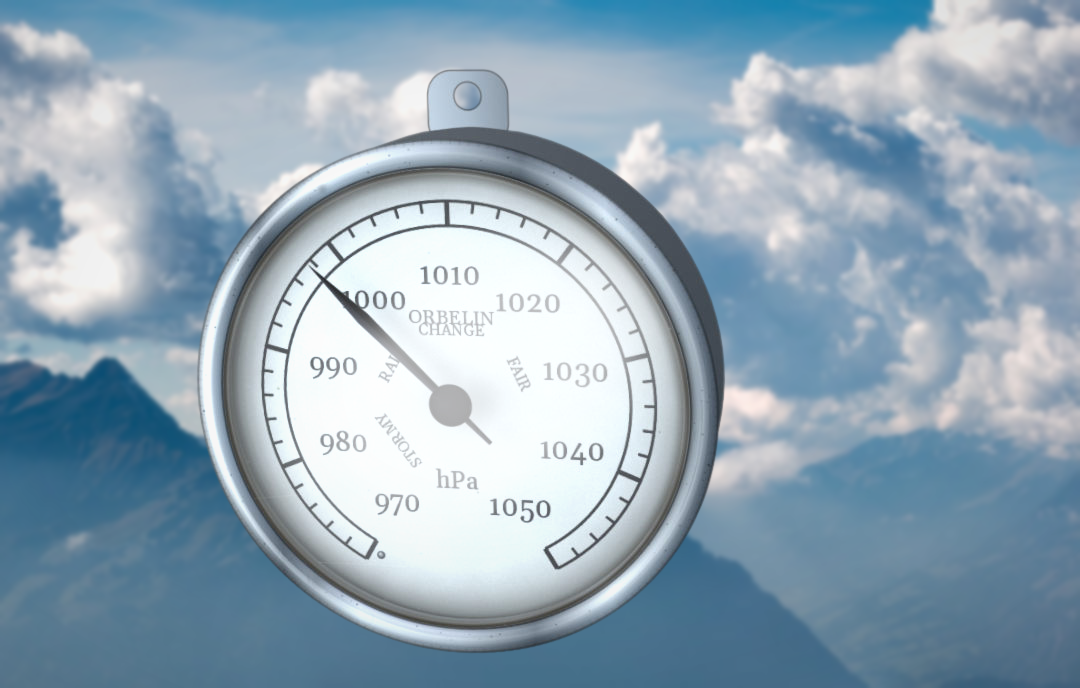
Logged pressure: 998 hPa
